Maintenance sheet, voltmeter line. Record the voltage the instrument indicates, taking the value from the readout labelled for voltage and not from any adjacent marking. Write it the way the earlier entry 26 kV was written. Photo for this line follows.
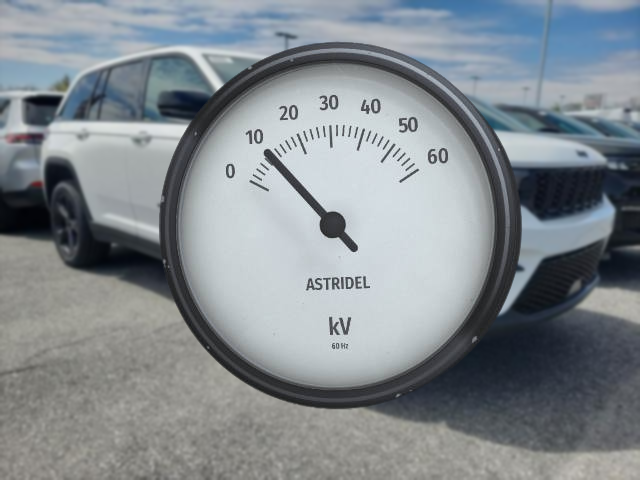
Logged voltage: 10 kV
